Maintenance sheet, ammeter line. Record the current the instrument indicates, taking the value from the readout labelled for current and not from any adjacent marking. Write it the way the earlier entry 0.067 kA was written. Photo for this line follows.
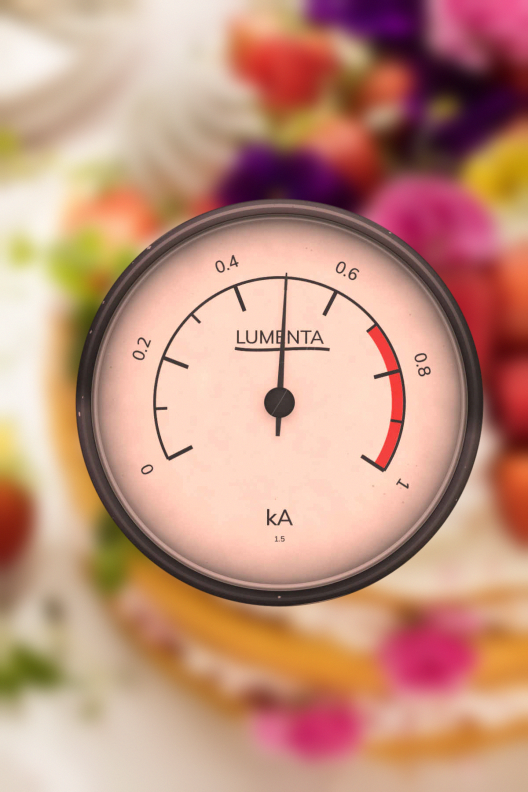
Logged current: 0.5 kA
